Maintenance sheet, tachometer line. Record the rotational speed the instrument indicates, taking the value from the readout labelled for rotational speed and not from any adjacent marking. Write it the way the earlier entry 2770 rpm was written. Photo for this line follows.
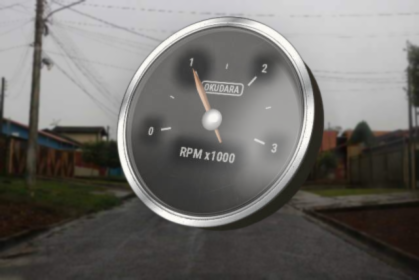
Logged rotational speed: 1000 rpm
